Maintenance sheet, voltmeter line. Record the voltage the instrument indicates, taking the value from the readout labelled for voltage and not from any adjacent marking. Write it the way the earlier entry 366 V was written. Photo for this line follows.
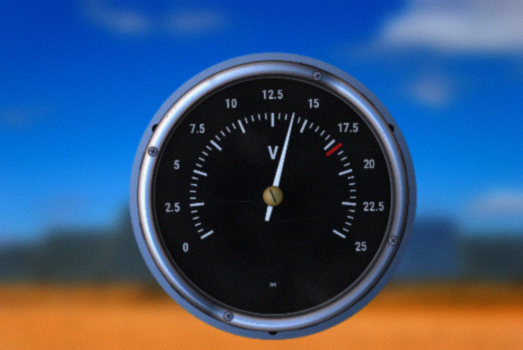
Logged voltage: 14 V
